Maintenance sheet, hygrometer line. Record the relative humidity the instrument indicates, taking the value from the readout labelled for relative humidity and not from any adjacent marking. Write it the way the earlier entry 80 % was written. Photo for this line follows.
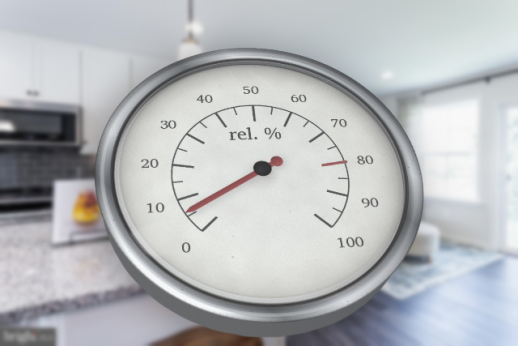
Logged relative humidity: 5 %
